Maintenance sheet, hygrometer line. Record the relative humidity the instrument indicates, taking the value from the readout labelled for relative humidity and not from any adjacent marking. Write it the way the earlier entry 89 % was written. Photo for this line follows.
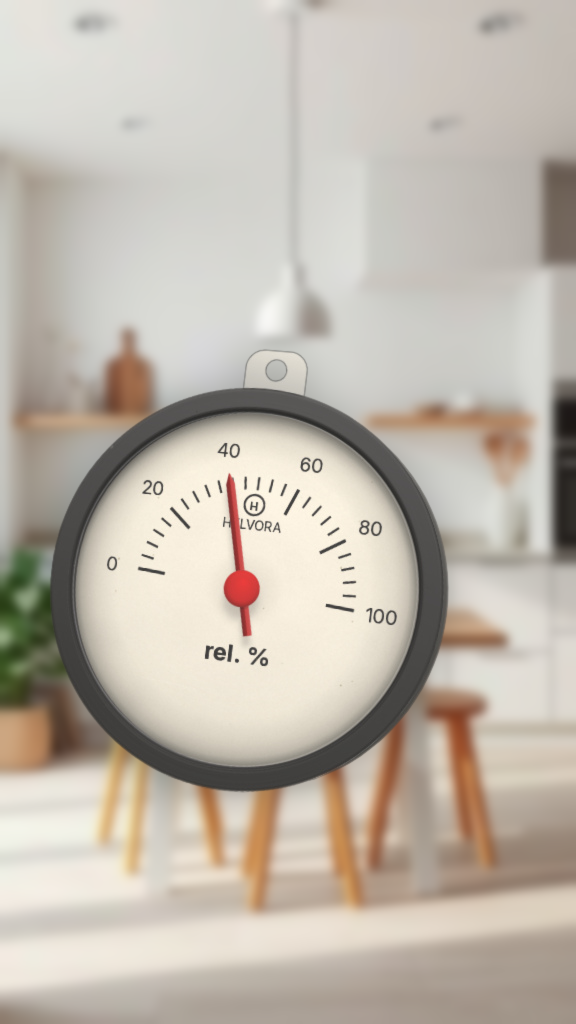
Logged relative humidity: 40 %
